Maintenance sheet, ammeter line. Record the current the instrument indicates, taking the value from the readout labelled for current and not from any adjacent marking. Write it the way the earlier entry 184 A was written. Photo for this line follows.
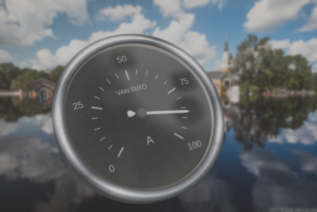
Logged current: 87.5 A
